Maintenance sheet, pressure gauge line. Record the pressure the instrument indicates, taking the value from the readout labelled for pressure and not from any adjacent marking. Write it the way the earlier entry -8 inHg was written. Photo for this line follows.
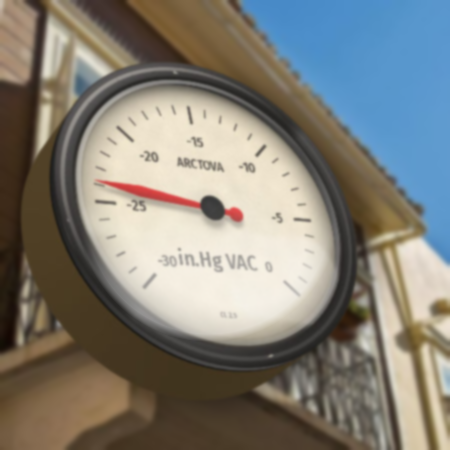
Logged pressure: -24 inHg
